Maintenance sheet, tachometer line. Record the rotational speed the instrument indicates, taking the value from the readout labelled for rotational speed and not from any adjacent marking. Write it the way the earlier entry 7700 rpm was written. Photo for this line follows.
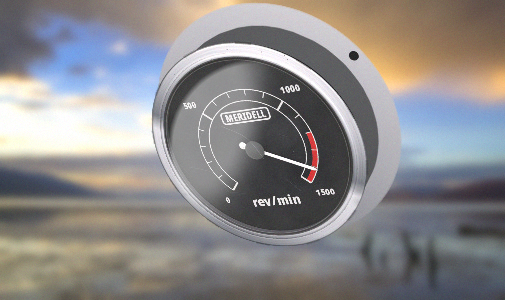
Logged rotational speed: 1400 rpm
